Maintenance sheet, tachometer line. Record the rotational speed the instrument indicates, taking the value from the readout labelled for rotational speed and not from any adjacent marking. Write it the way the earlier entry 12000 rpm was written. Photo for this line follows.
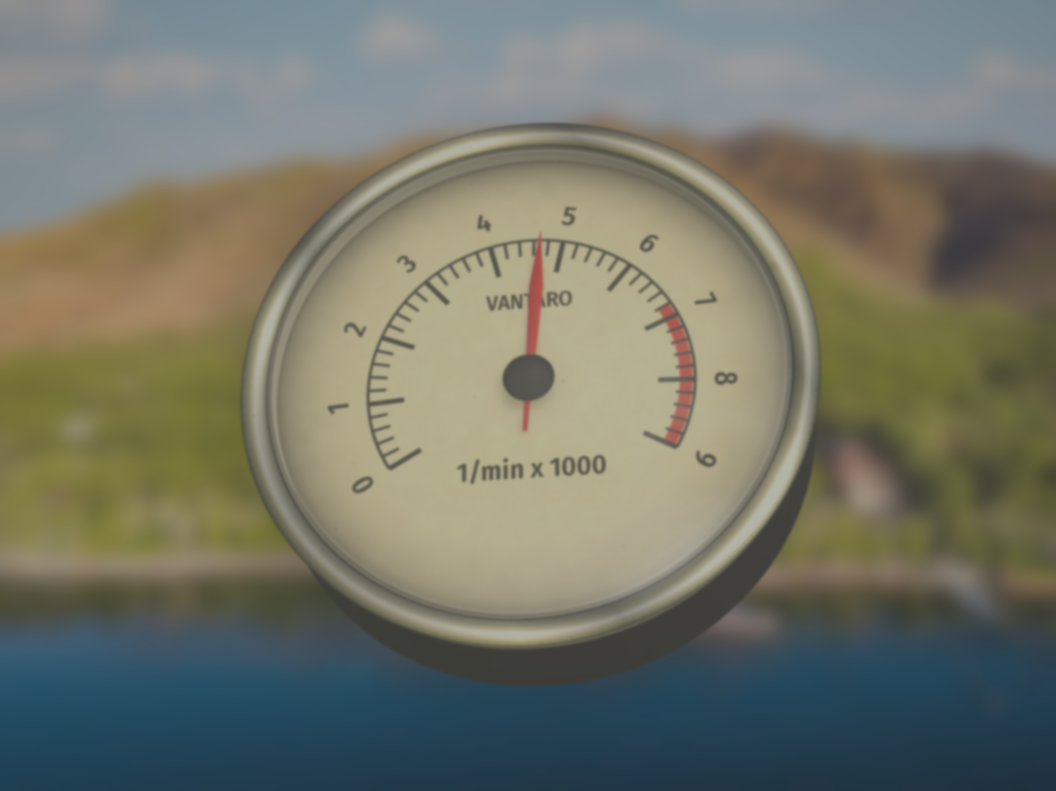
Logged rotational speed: 4700 rpm
